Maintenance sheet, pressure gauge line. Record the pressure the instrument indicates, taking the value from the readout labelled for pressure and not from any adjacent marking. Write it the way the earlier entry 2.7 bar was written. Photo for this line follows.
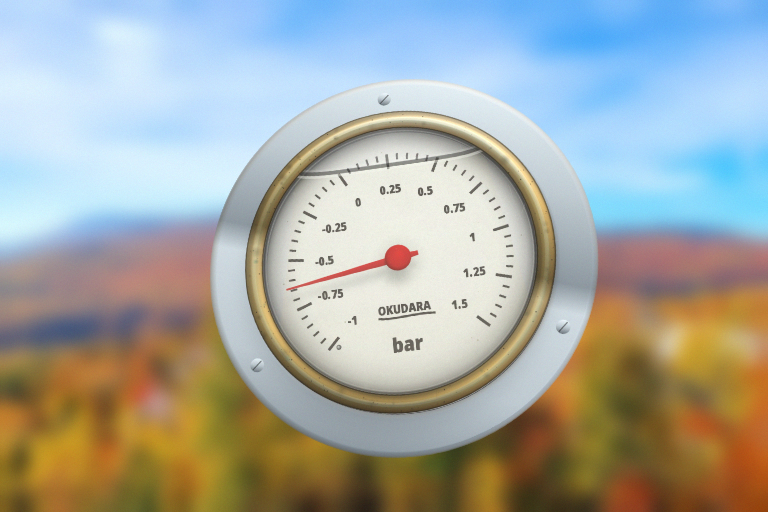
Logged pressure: -0.65 bar
